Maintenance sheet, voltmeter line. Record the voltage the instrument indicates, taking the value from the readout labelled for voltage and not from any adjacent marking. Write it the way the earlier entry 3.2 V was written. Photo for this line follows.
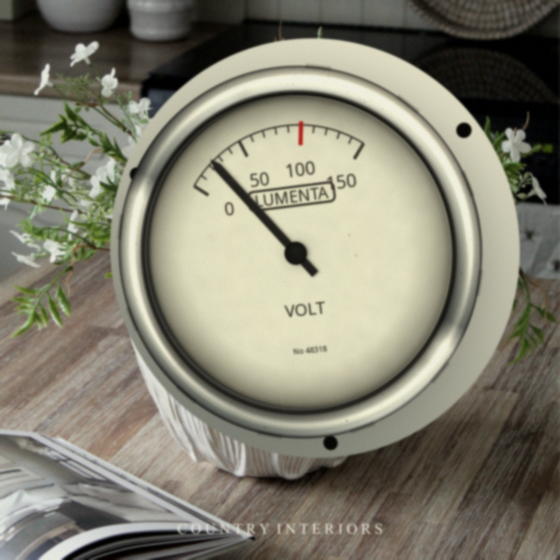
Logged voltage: 25 V
